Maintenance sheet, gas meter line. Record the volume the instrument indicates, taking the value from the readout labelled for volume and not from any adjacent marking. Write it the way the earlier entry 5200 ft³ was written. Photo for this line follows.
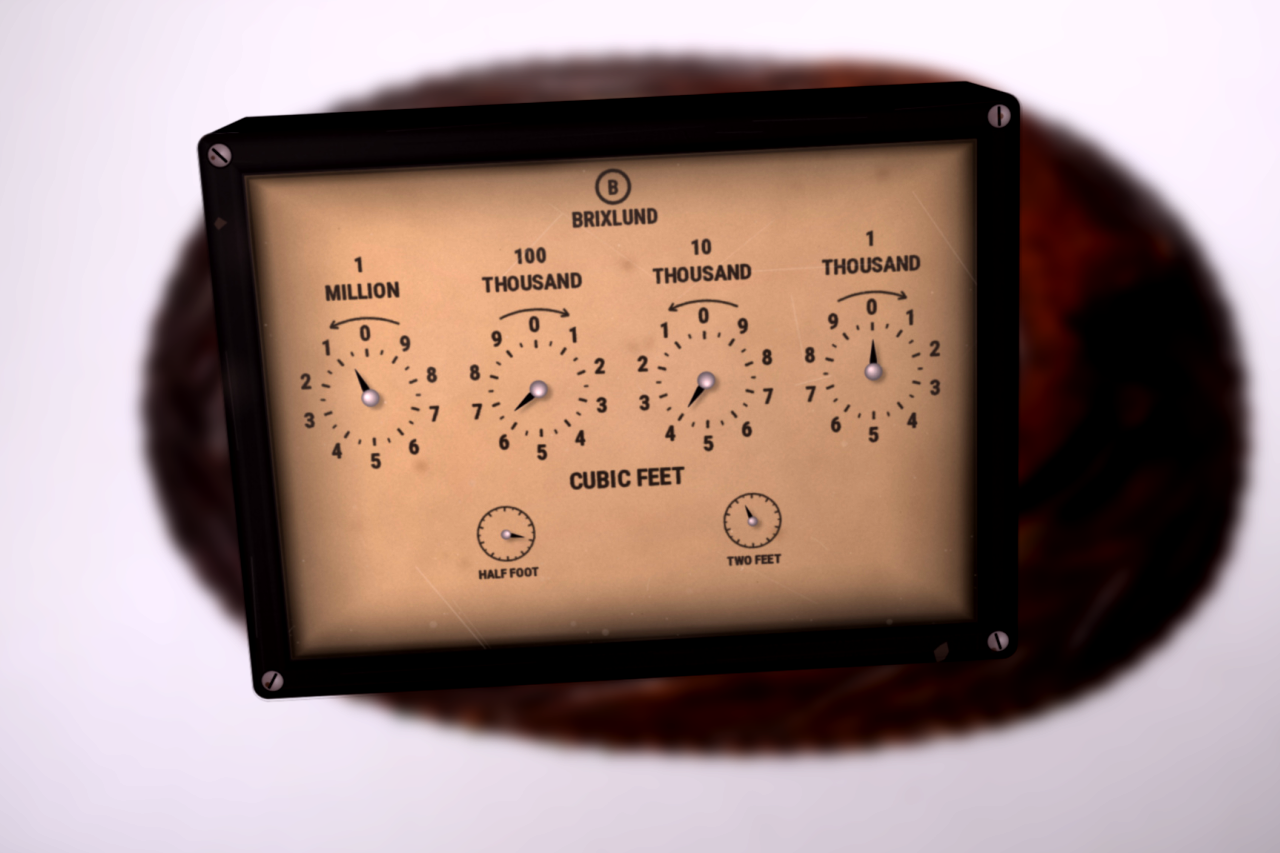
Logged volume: 64000 ft³
